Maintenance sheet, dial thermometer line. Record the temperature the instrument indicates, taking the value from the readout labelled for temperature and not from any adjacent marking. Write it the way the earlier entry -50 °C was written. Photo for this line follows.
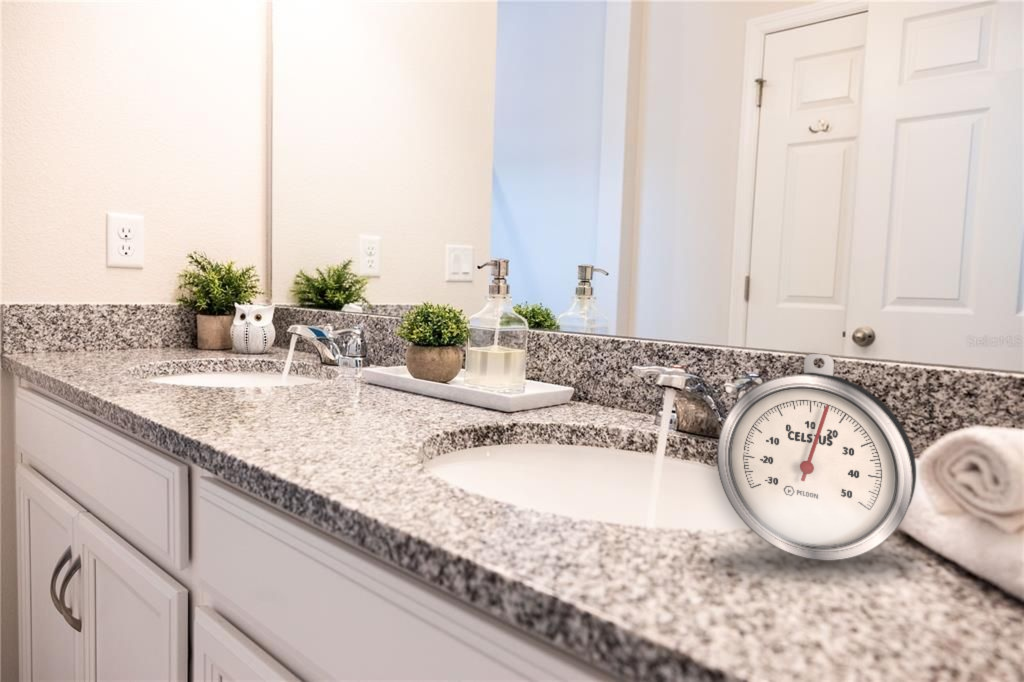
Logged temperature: 15 °C
